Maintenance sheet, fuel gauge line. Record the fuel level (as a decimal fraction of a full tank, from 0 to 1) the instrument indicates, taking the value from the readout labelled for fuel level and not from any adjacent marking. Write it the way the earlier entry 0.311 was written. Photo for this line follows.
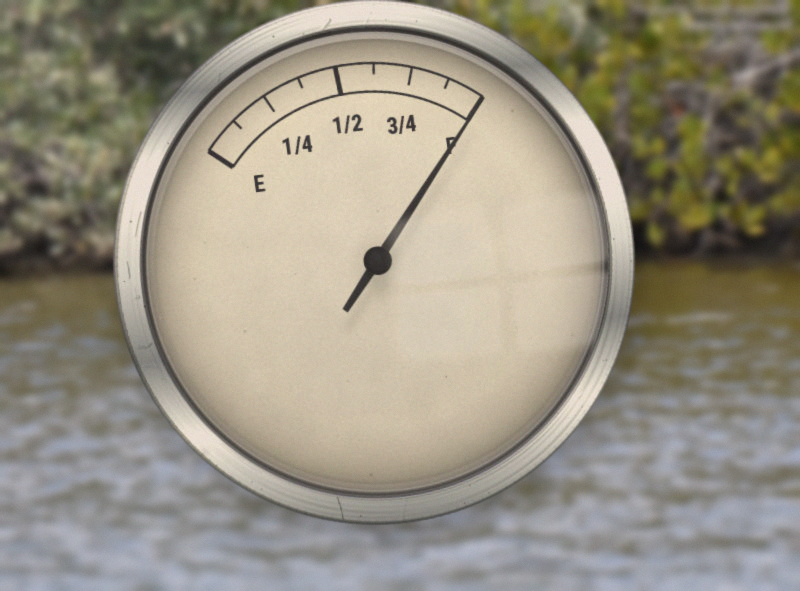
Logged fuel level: 1
